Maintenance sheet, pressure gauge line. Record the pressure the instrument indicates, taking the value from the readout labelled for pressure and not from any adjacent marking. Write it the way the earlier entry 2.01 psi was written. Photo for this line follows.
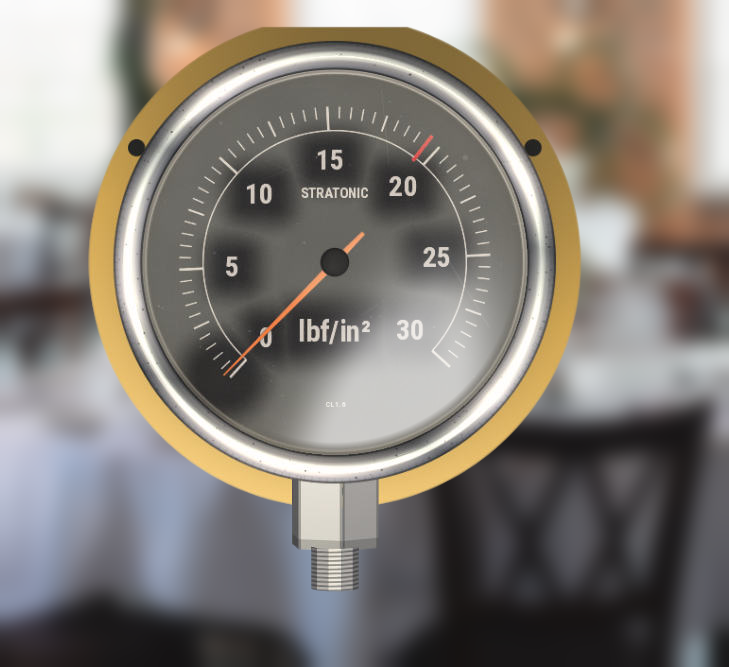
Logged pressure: 0.25 psi
